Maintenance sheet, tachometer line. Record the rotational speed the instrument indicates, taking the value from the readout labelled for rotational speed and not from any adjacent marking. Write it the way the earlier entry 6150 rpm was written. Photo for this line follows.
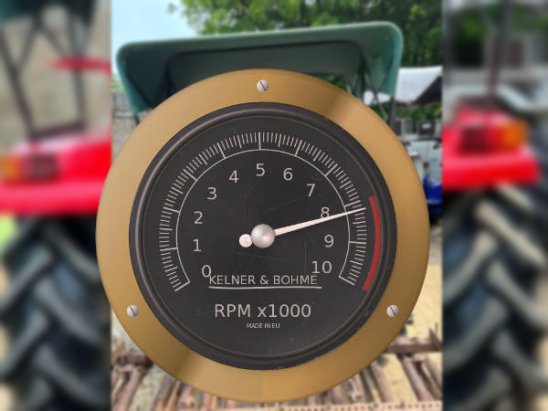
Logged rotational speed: 8200 rpm
